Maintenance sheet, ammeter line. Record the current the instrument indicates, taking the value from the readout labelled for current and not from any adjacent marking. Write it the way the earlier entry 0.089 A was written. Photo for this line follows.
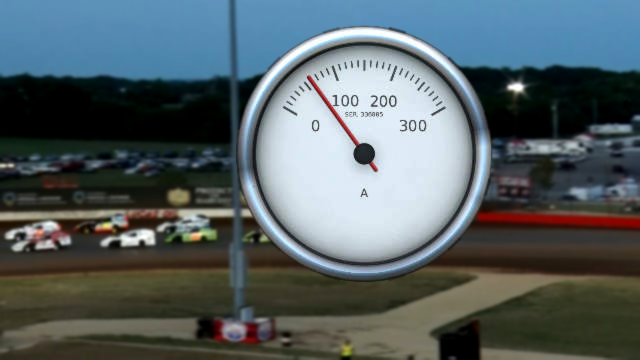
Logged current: 60 A
